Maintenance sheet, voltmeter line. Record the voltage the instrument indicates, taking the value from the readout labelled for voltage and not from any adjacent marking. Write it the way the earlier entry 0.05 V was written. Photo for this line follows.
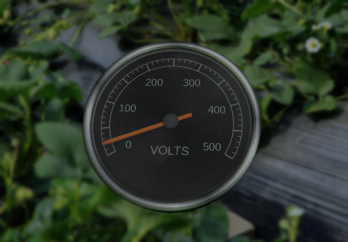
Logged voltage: 20 V
